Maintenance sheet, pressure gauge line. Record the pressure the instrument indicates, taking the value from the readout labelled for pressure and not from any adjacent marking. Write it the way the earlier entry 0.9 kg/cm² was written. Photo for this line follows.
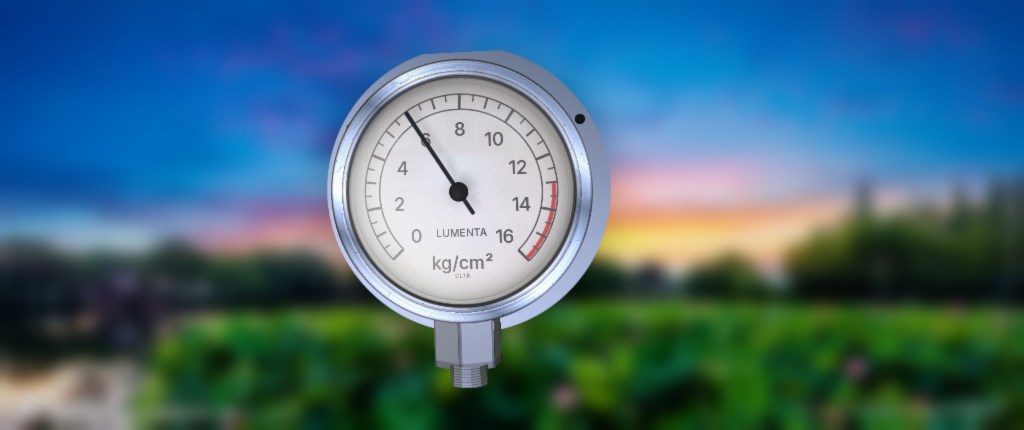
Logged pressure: 6 kg/cm²
